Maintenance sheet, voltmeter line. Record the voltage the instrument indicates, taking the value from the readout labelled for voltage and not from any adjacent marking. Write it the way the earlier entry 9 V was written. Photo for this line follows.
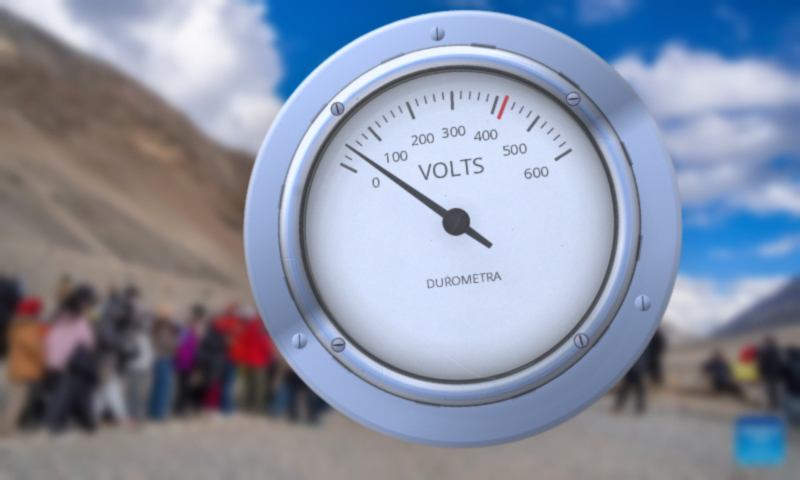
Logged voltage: 40 V
